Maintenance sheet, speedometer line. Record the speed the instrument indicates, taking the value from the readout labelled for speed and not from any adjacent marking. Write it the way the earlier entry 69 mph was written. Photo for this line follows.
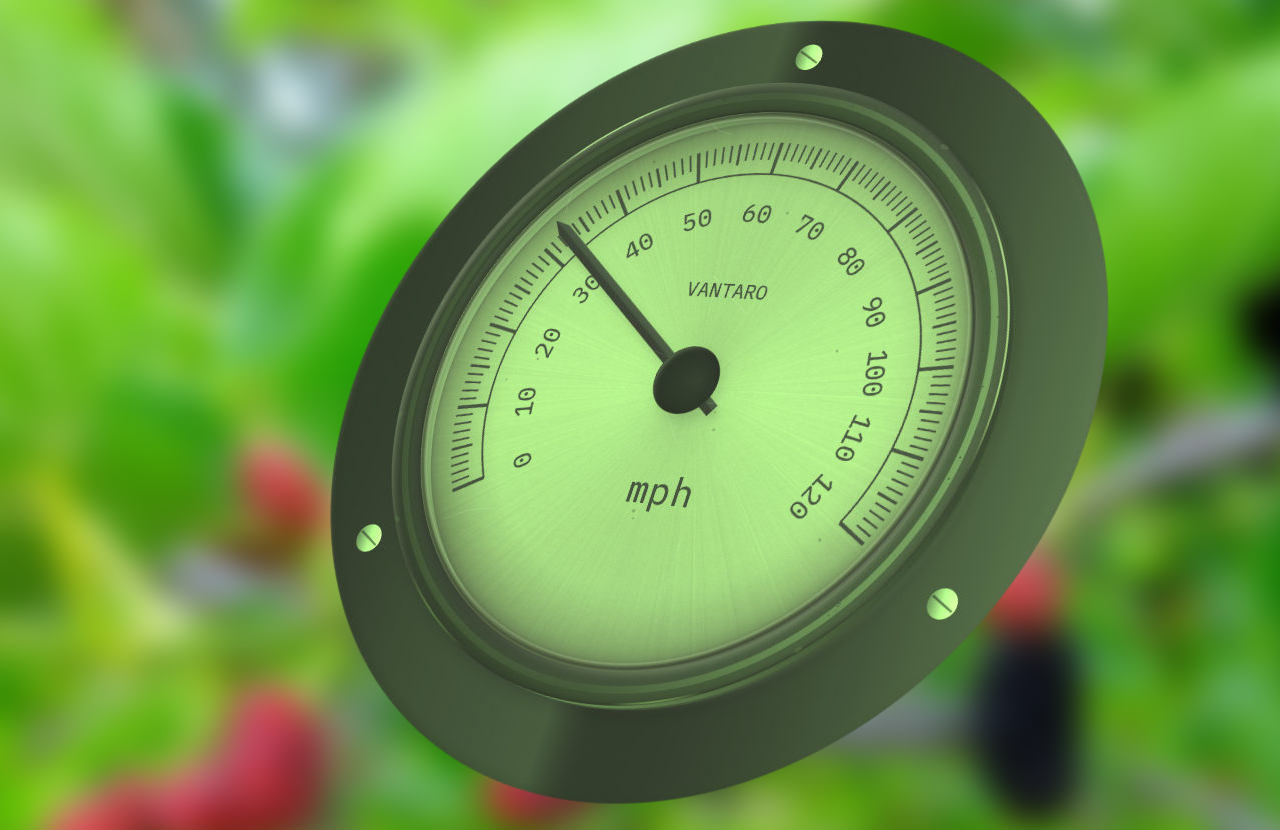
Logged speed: 33 mph
